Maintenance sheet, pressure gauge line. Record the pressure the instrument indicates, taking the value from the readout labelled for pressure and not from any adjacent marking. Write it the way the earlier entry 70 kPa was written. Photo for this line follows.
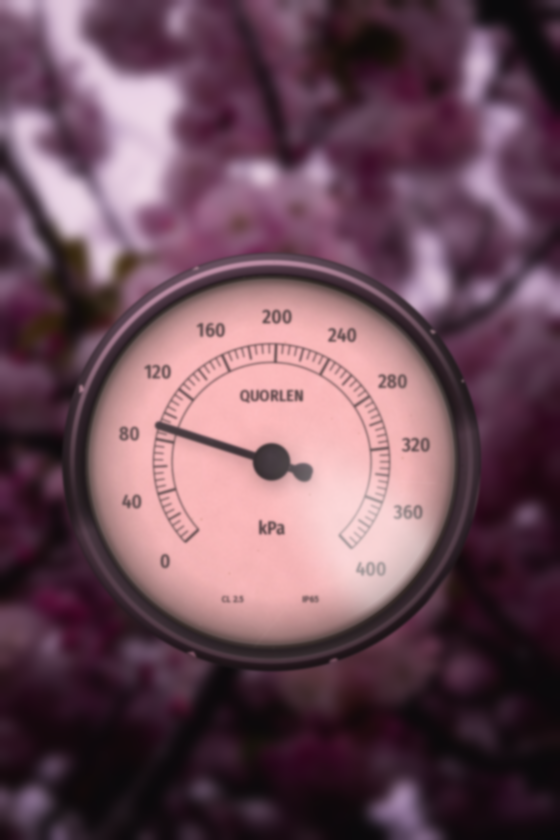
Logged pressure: 90 kPa
